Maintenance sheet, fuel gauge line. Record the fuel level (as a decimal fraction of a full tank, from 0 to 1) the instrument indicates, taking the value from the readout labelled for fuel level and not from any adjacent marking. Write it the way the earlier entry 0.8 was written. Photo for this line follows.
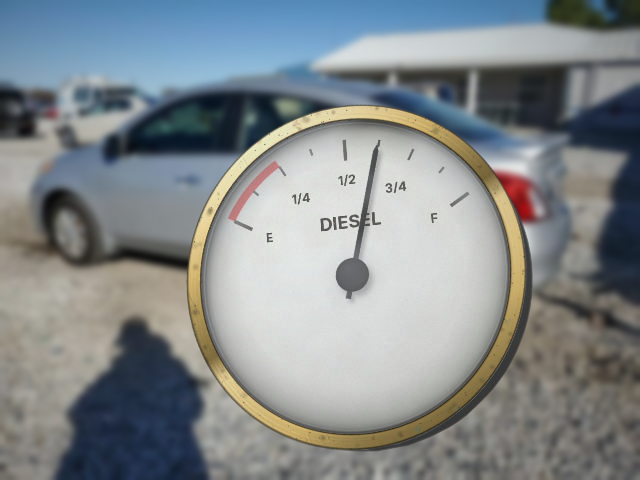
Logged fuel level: 0.625
